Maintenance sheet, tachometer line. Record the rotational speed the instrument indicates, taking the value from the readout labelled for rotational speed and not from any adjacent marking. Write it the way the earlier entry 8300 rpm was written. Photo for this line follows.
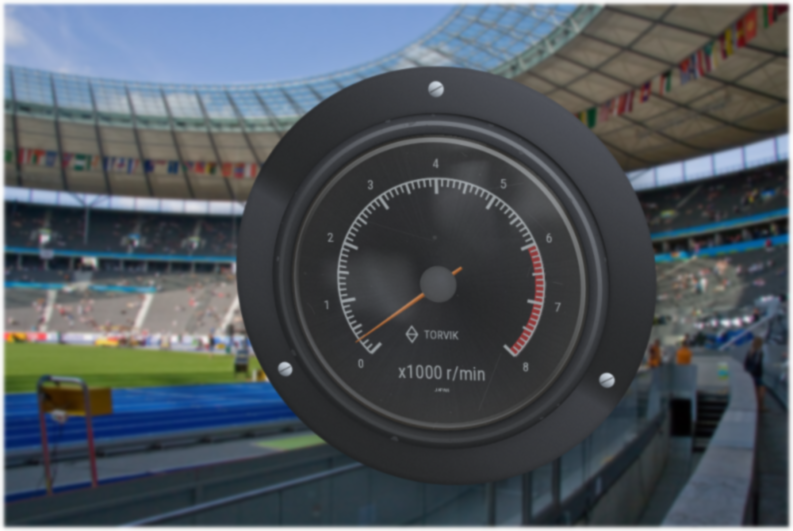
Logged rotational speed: 300 rpm
